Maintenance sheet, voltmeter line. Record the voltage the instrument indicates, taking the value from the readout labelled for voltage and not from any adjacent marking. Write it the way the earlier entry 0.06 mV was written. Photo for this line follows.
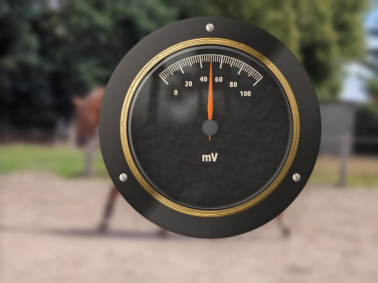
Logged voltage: 50 mV
